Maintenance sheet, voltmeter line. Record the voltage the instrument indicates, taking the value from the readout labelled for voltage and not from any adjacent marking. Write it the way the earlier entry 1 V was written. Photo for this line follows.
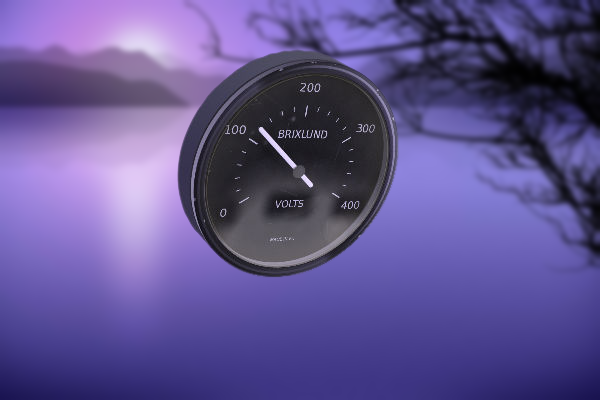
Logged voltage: 120 V
